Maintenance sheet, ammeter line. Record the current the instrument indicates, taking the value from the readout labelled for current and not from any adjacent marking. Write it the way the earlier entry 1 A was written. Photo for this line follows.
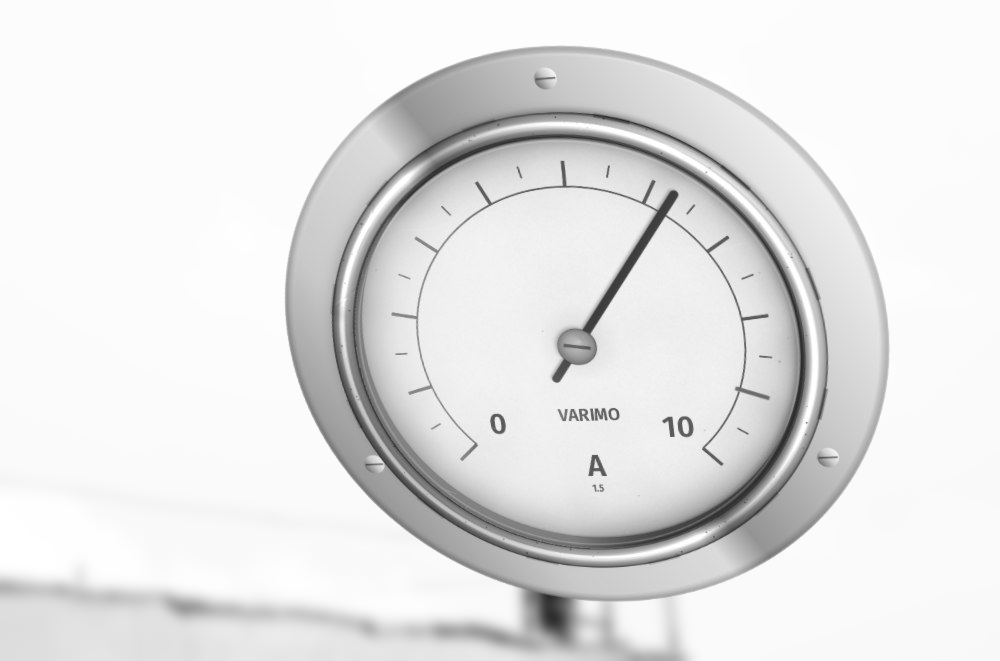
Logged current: 6.25 A
